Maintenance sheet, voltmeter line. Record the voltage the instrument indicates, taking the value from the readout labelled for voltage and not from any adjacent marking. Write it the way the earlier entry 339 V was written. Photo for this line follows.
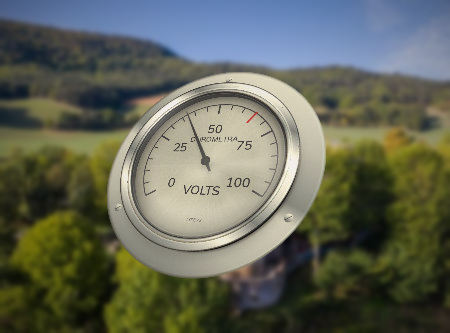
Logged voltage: 37.5 V
